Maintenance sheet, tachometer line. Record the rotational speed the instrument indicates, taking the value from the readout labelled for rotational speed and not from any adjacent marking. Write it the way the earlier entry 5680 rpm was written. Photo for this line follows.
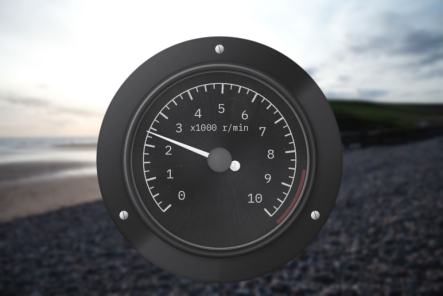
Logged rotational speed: 2375 rpm
